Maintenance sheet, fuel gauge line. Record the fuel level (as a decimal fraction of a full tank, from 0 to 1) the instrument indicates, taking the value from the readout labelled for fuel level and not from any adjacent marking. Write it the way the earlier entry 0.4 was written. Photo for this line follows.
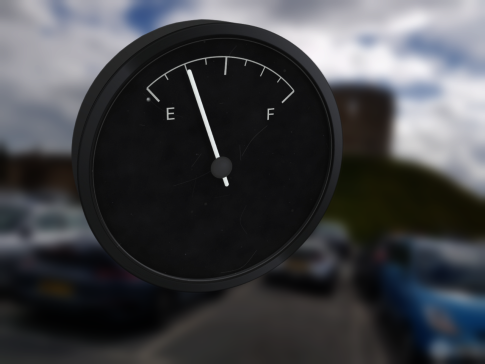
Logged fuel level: 0.25
